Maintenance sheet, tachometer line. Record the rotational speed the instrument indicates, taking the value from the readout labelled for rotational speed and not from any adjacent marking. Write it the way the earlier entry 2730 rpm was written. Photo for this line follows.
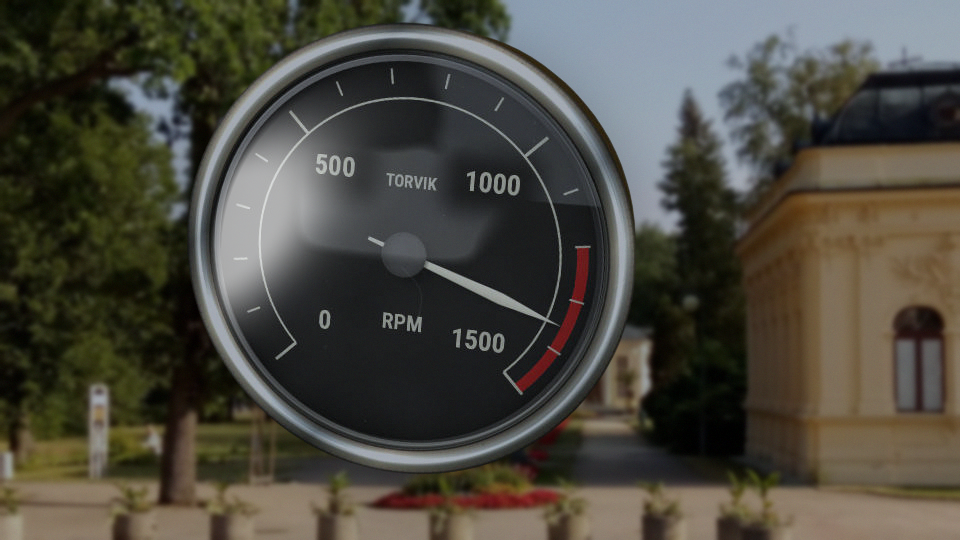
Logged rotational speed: 1350 rpm
